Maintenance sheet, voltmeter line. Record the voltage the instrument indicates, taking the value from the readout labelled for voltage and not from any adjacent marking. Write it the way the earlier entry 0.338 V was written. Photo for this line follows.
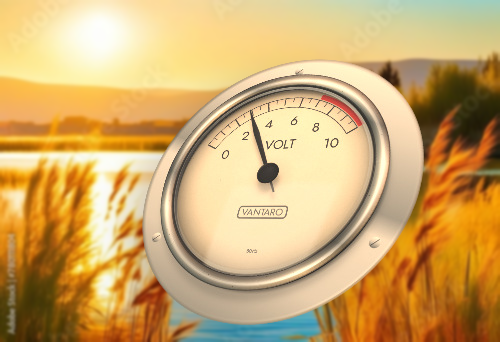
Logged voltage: 3 V
